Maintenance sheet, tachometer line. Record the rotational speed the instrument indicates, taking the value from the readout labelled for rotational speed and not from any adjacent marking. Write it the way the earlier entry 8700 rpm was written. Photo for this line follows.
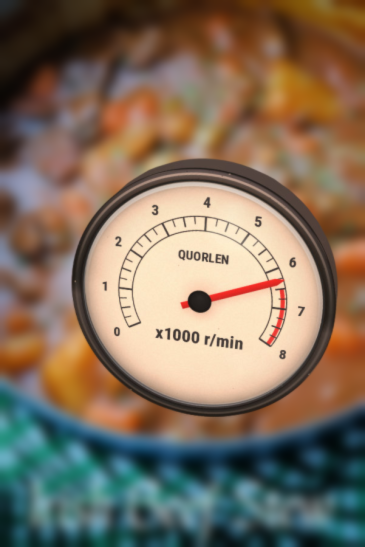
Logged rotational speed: 6250 rpm
